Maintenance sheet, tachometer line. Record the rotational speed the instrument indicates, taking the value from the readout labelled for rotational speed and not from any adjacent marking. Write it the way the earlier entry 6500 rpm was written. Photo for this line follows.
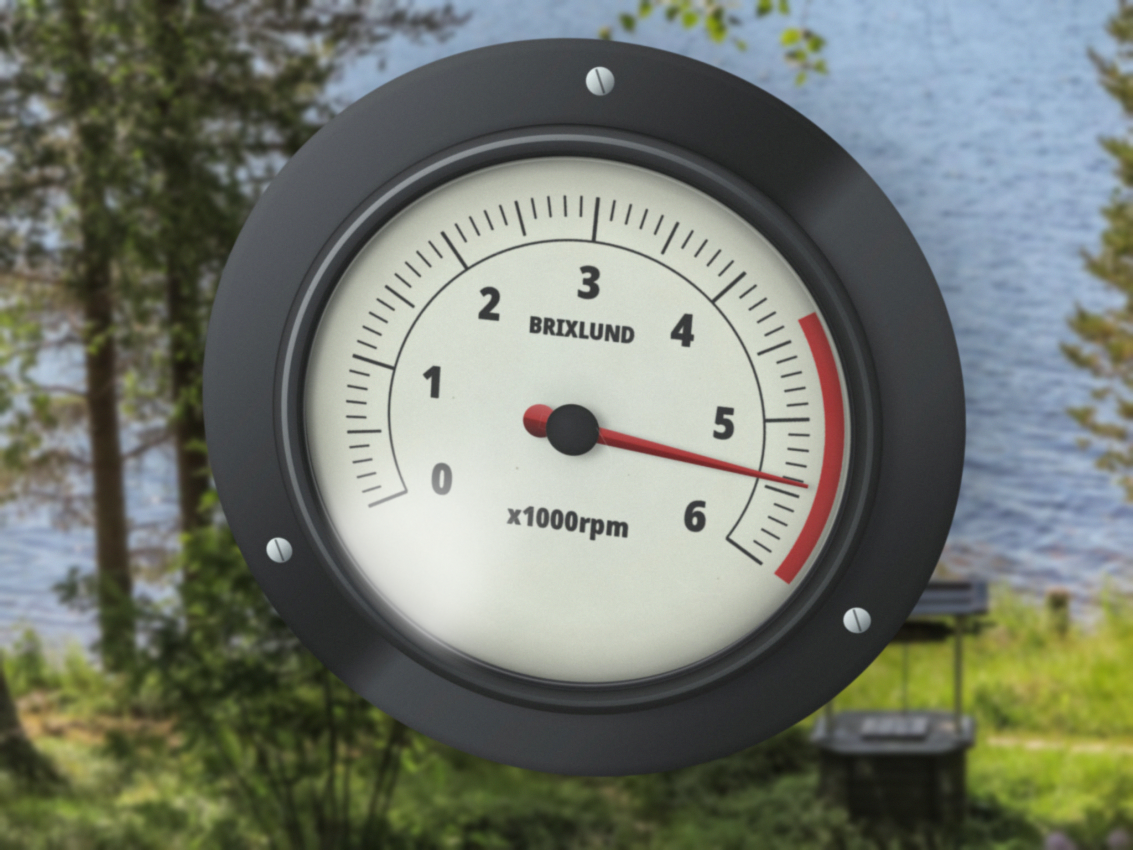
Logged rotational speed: 5400 rpm
